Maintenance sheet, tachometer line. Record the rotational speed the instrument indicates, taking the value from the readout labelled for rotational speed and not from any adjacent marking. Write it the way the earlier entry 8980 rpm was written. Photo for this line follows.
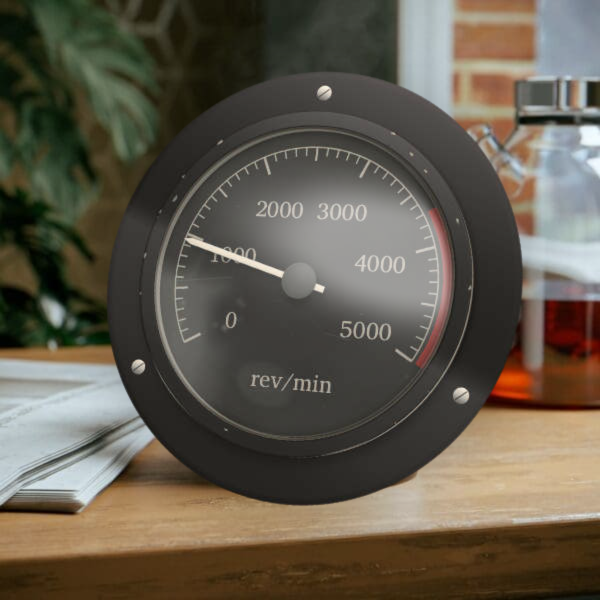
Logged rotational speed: 950 rpm
